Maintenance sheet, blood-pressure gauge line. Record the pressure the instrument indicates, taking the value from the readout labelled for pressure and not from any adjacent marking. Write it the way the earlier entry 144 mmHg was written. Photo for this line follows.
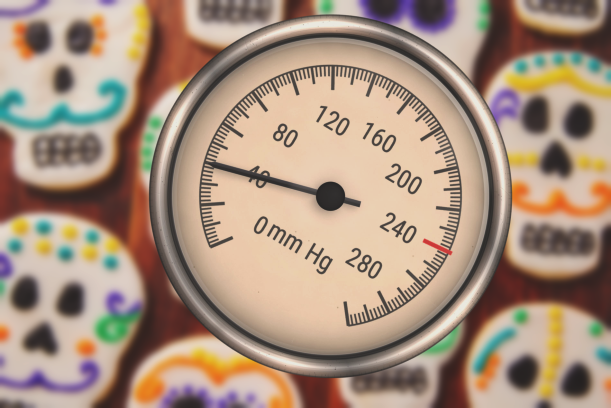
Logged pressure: 40 mmHg
